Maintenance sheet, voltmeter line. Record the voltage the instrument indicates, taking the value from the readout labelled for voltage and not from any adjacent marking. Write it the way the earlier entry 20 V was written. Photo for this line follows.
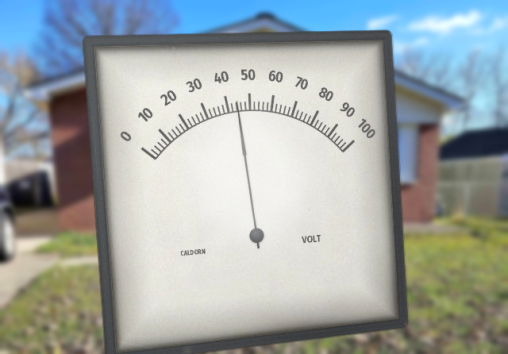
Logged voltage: 44 V
